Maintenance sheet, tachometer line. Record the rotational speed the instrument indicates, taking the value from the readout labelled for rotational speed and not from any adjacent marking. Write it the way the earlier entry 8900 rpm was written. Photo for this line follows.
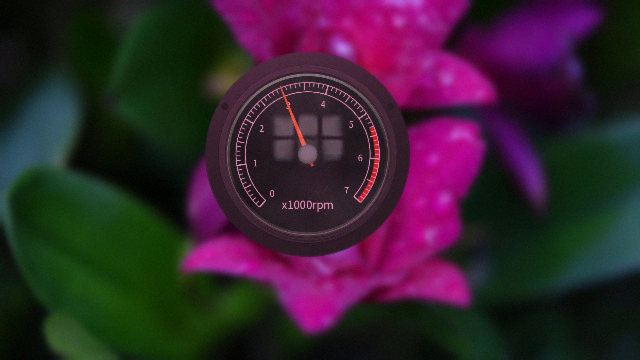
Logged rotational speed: 3000 rpm
